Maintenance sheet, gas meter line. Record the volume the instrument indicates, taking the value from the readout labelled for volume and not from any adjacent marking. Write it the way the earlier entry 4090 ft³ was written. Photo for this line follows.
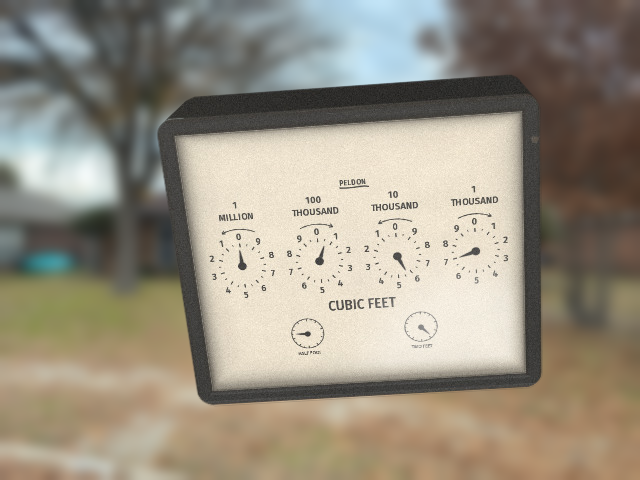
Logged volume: 5700 ft³
